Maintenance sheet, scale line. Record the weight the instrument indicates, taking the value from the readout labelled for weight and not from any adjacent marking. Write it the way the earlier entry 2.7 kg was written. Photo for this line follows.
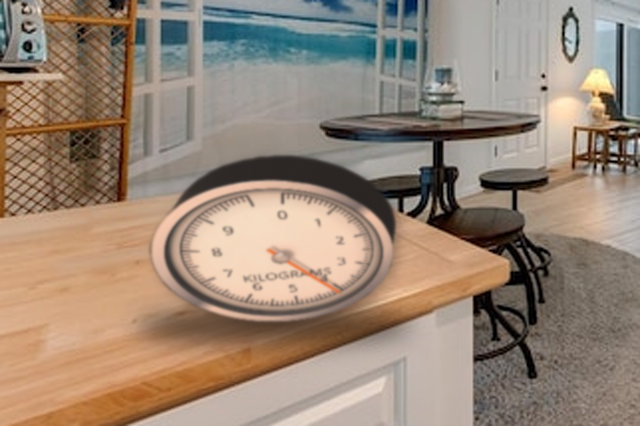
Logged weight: 4 kg
